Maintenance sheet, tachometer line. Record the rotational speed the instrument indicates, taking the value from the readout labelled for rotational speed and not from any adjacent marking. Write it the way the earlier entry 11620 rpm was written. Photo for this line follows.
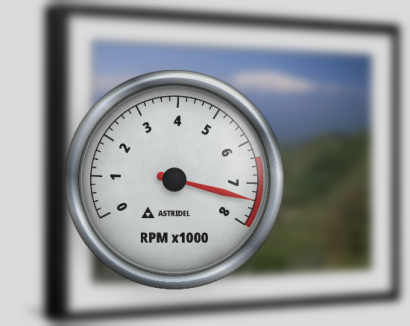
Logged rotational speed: 7400 rpm
